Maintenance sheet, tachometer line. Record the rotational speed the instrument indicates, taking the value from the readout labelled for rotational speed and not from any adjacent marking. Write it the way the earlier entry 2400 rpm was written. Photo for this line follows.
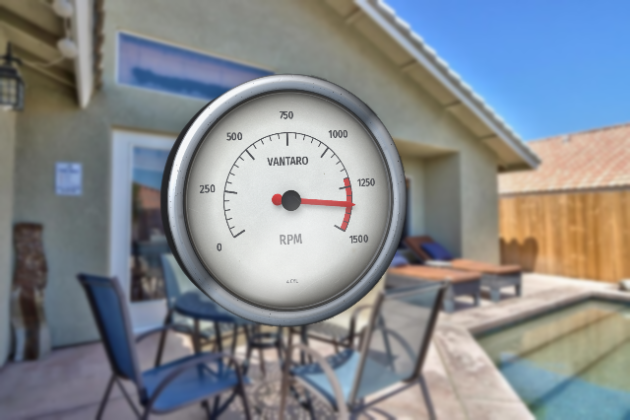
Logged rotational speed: 1350 rpm
